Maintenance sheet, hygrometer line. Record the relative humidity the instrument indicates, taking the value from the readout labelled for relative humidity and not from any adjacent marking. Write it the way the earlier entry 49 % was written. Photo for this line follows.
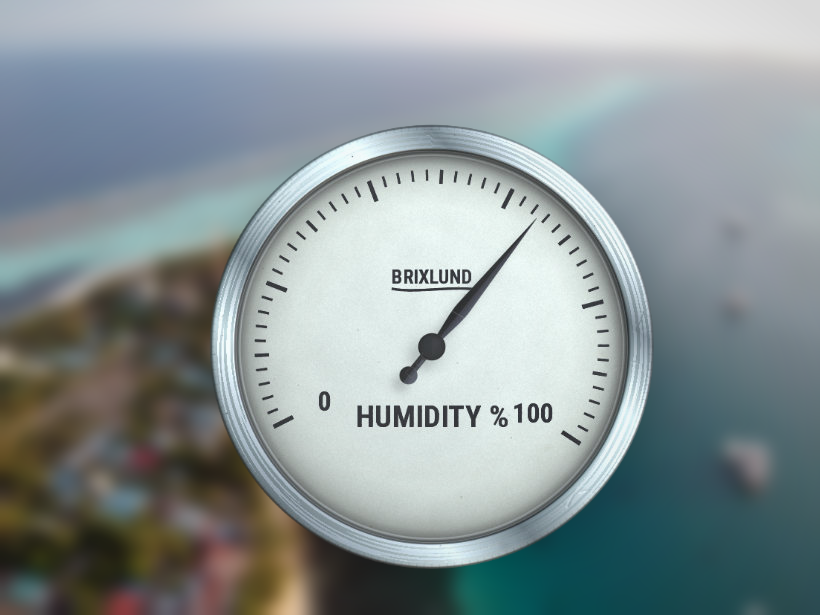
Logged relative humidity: 65 %
